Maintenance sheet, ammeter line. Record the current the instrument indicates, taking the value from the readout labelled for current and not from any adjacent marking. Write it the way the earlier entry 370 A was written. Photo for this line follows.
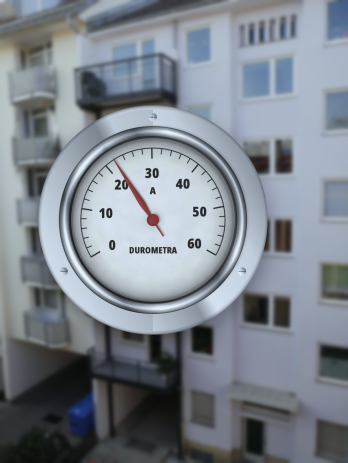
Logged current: 22 A
